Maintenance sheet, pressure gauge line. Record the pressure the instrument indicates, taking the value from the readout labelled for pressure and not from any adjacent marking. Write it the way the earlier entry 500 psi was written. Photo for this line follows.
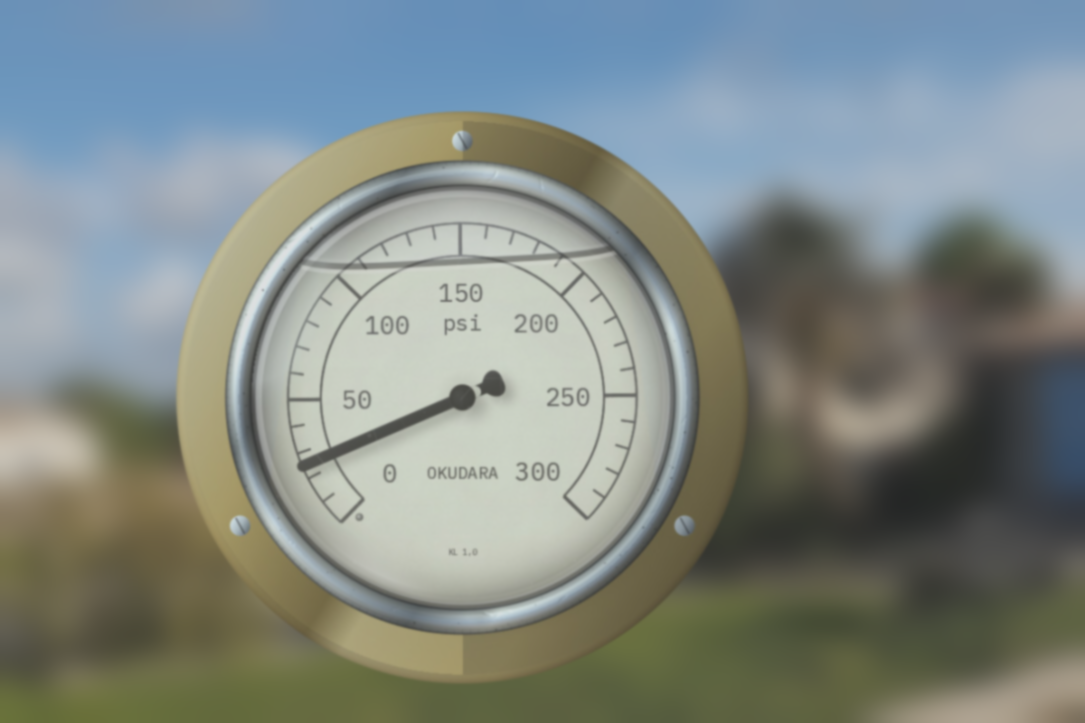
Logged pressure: 25 psi
